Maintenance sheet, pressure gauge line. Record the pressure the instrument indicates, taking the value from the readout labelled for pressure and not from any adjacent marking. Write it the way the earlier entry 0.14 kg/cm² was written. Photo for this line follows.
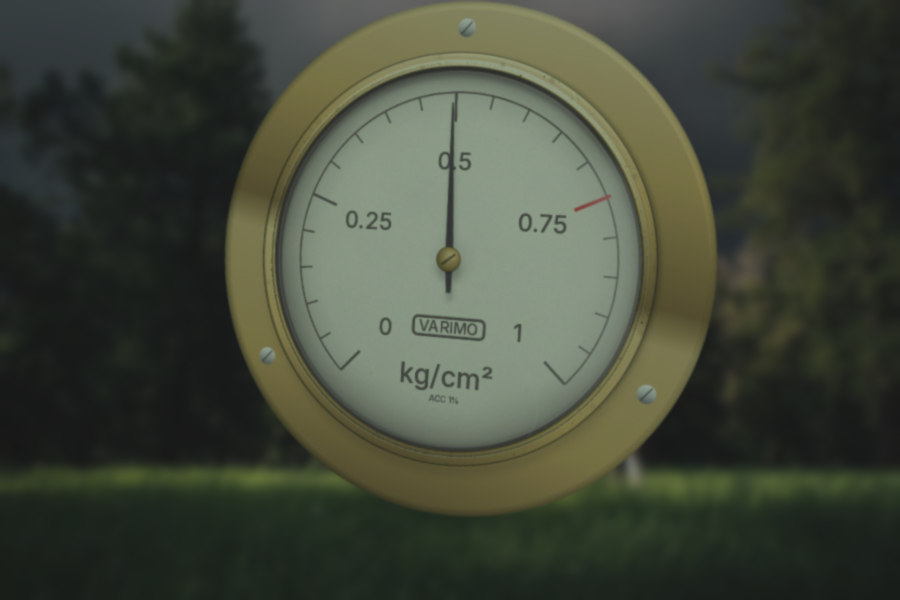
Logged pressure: 0.5 kg/cm²
